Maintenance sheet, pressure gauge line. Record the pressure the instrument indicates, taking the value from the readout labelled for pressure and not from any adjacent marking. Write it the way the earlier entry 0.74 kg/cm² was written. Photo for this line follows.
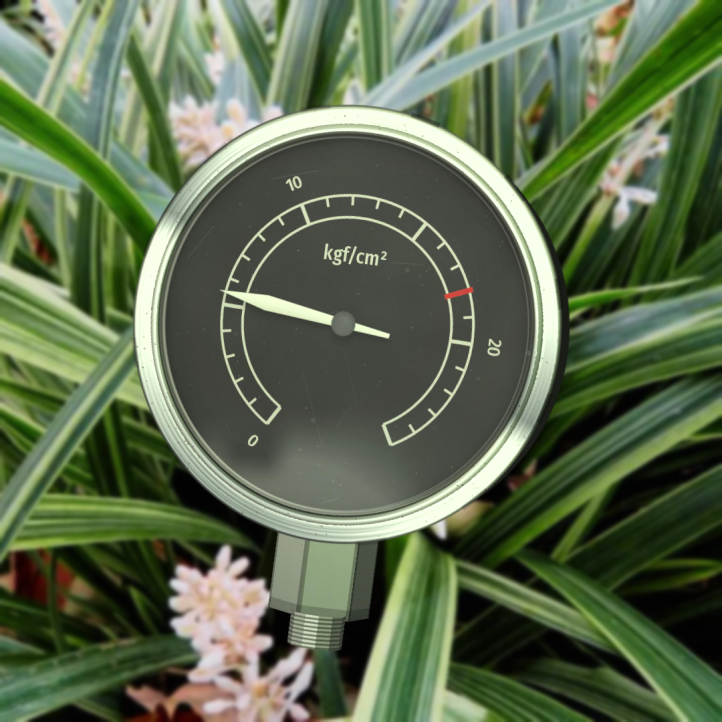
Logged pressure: 5.5 kg/cm²
